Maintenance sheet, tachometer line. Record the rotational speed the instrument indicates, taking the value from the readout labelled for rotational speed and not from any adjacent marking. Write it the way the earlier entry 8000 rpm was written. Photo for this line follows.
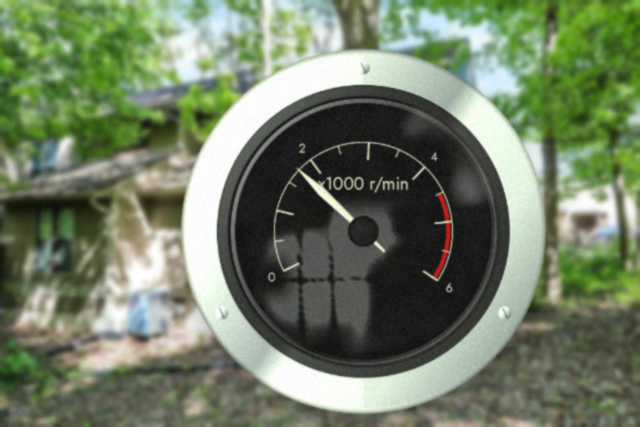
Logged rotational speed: 1750 rpm
